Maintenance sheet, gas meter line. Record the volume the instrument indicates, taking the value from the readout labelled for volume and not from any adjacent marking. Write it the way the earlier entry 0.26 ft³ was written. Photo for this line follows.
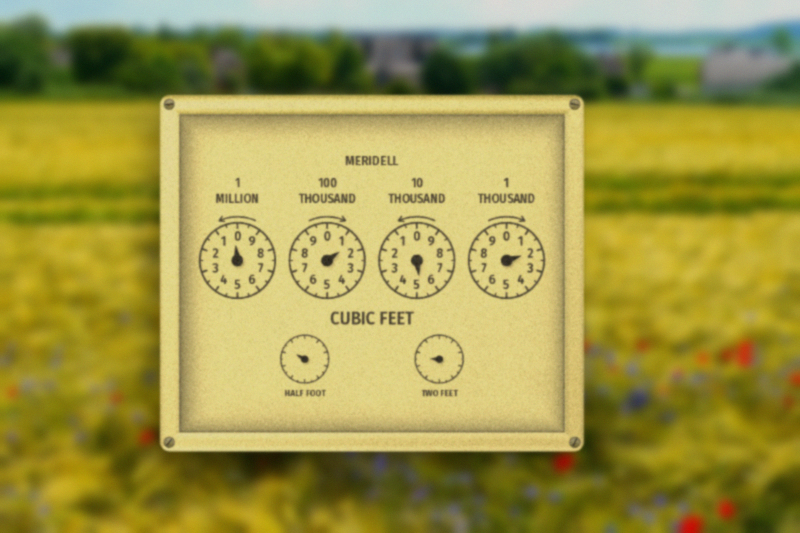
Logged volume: 15200 ft³
